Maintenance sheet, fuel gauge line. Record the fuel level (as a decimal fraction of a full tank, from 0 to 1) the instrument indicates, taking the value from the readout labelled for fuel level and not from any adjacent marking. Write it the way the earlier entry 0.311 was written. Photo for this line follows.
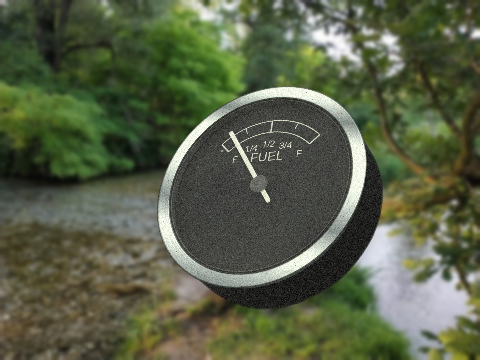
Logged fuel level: 0.125
